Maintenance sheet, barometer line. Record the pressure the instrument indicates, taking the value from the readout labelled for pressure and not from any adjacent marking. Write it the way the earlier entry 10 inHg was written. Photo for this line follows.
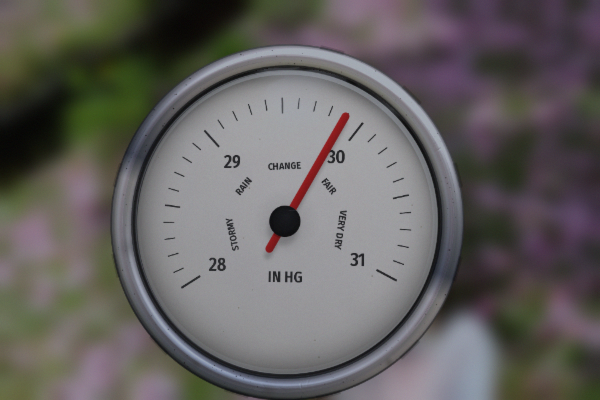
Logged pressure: 29.9 inHg
